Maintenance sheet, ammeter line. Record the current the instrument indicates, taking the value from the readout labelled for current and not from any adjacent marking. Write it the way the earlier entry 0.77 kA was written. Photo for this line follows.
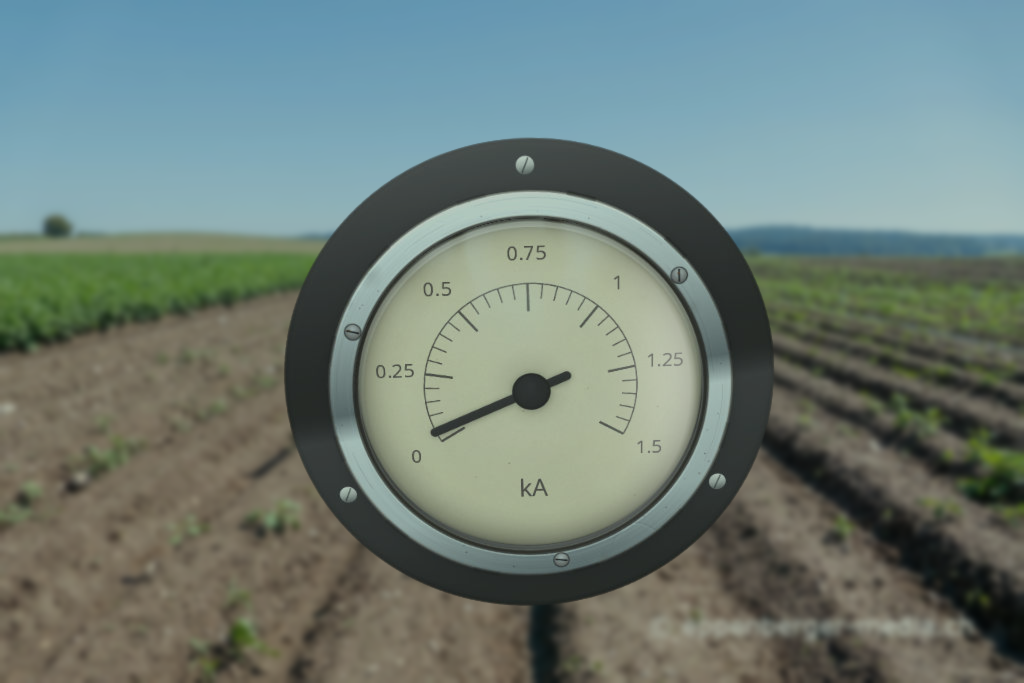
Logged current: 0.05 kA
